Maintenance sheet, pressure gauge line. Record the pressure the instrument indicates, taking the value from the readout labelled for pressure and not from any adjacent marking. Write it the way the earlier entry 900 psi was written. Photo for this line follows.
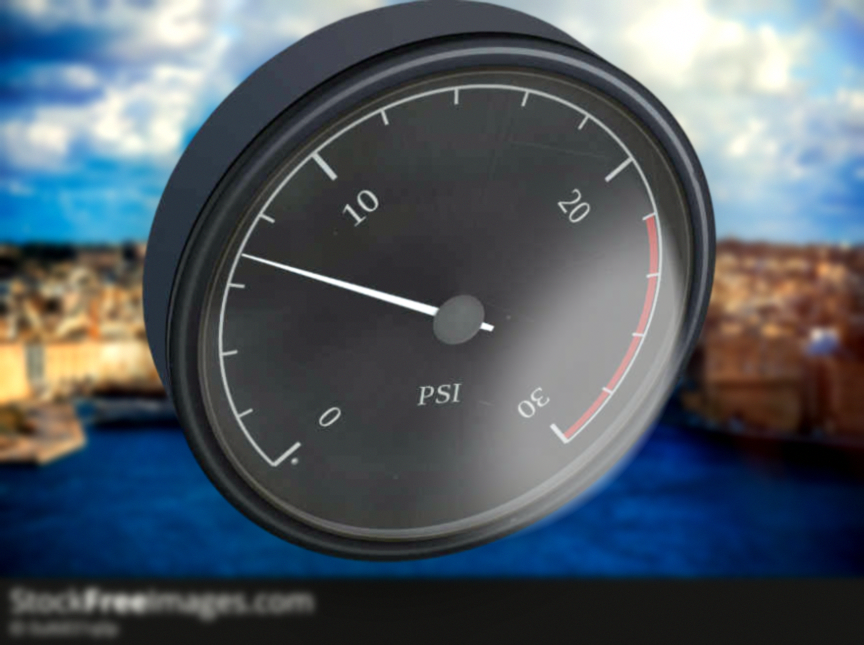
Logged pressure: 7 psi
